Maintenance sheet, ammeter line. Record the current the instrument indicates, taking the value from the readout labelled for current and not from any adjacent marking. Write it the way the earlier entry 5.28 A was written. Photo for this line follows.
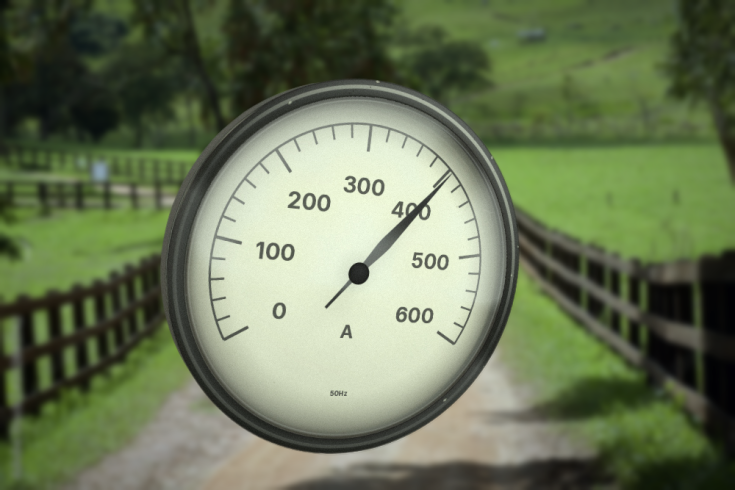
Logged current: 400 A
